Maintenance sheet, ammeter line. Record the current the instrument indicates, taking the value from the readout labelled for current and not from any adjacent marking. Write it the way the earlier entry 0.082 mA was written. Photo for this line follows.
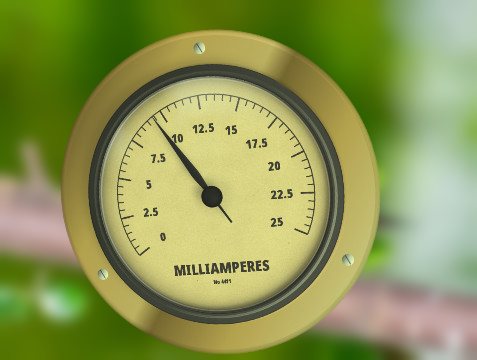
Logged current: 9.5 mA
